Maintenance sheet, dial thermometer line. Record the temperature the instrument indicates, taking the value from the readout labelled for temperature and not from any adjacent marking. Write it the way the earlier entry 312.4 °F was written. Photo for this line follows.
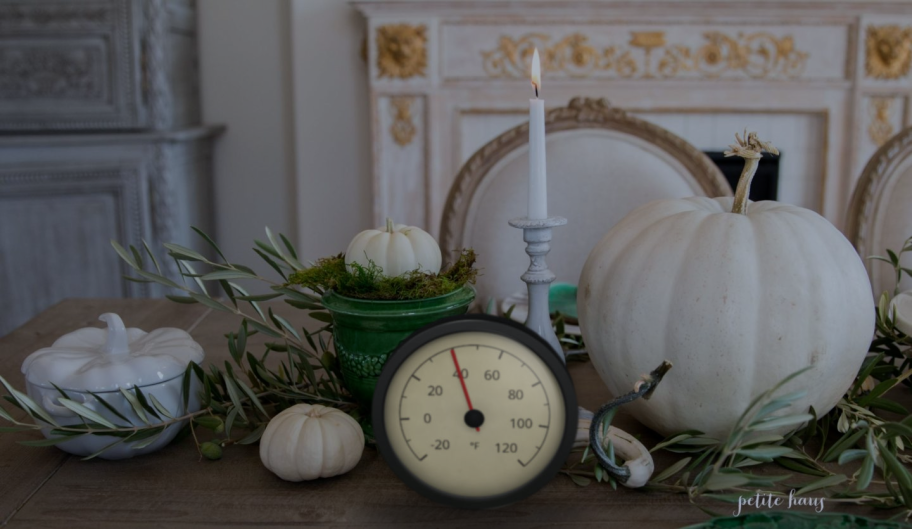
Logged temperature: 40 °F
